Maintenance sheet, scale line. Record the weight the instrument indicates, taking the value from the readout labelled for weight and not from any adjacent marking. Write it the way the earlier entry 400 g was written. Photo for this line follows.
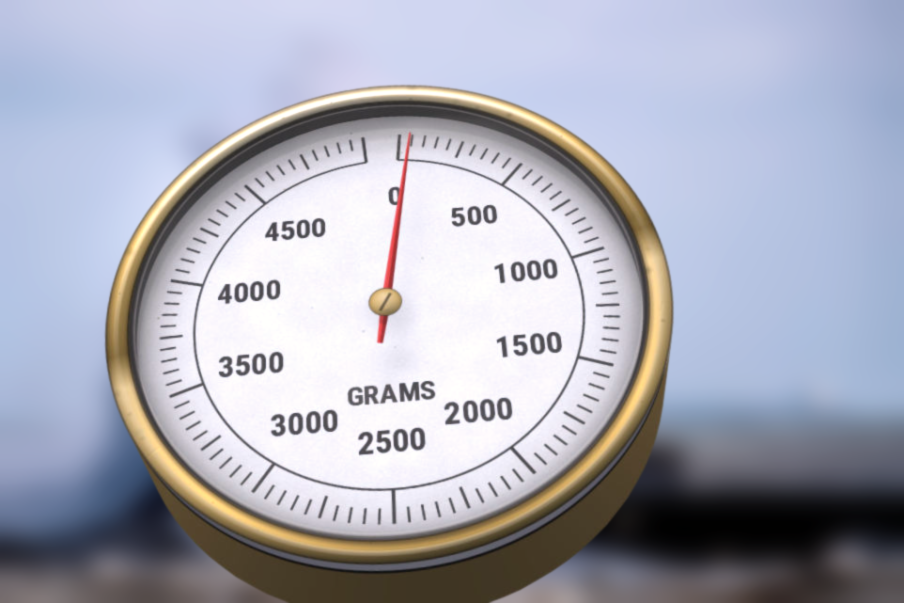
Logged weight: 50 g
